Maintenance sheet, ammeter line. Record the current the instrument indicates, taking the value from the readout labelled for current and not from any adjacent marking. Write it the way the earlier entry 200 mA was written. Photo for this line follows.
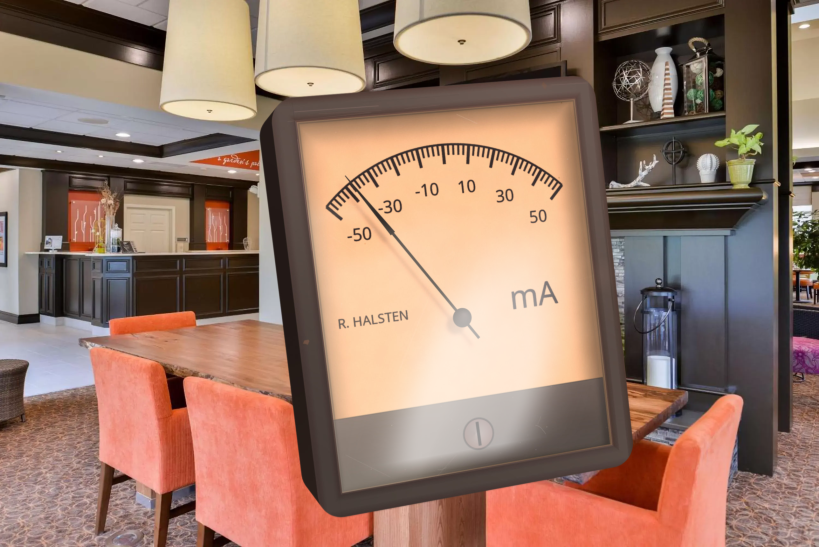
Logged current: -38 mA
